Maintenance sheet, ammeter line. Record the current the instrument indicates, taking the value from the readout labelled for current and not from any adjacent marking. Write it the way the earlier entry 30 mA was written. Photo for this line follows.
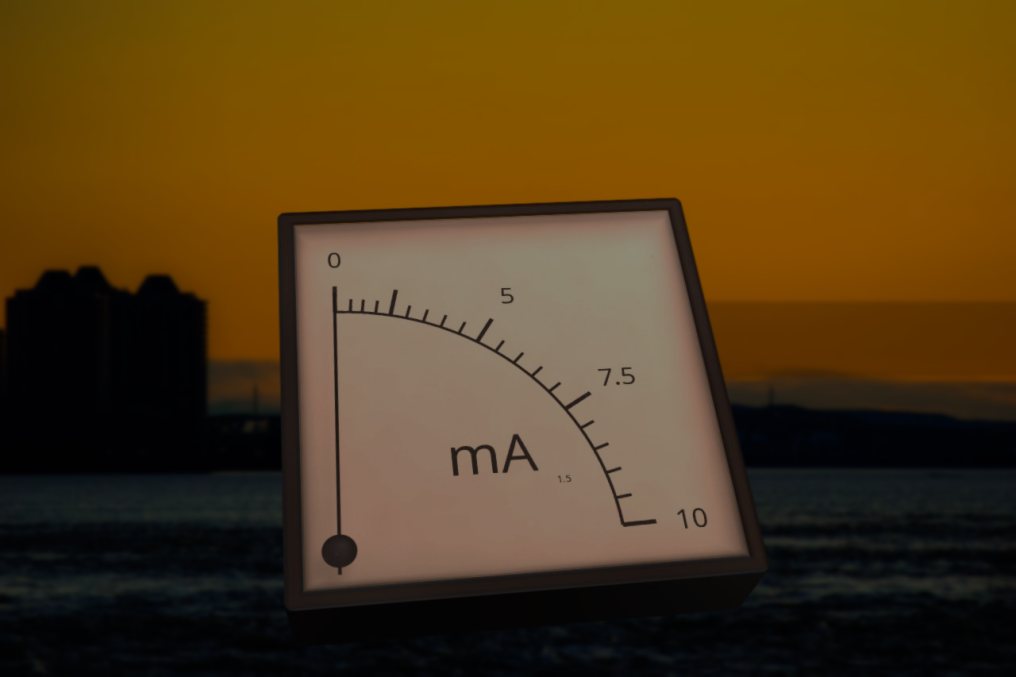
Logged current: 0 mA
